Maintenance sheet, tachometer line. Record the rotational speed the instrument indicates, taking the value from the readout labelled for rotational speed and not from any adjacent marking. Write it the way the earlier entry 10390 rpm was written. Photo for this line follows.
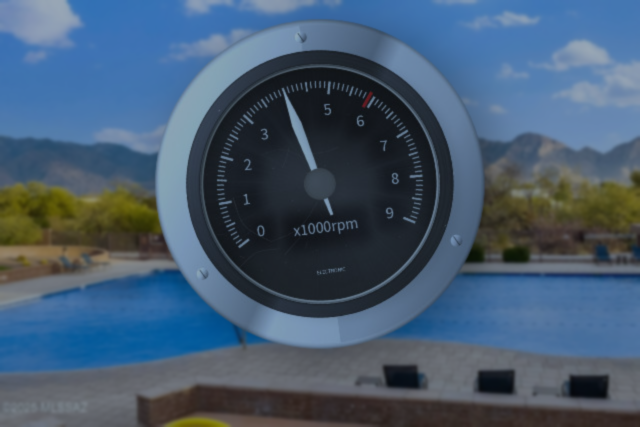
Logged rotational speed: 4000 rpm
